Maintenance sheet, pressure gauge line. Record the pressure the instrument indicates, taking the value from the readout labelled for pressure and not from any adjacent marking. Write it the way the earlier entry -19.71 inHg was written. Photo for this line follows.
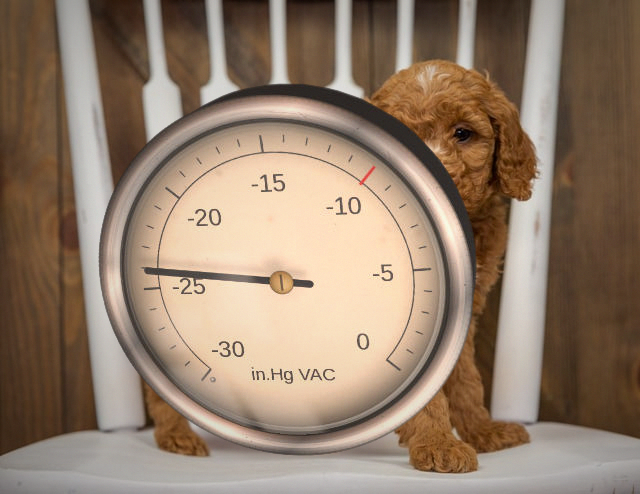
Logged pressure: -24 inHg
